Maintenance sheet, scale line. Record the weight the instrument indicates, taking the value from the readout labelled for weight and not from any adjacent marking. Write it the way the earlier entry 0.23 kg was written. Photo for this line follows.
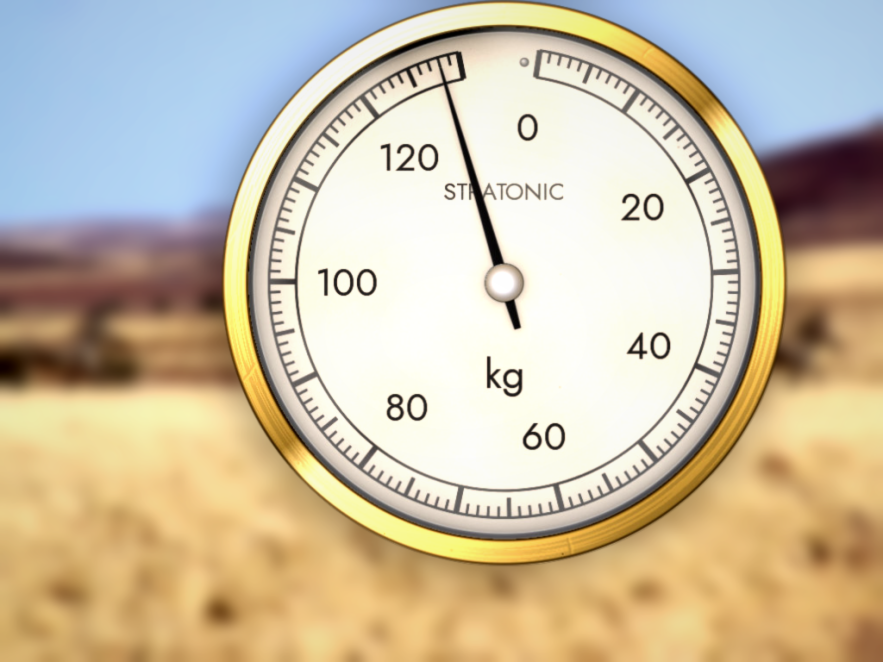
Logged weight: 128 kg
